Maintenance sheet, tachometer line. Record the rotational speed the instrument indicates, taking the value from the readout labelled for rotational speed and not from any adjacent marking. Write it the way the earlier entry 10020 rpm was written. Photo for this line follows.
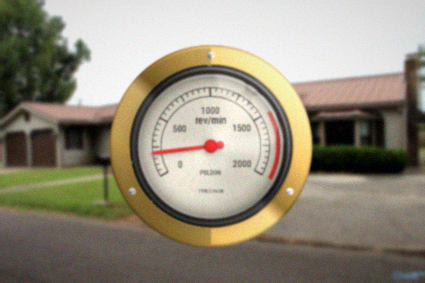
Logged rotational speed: 200 rpm
